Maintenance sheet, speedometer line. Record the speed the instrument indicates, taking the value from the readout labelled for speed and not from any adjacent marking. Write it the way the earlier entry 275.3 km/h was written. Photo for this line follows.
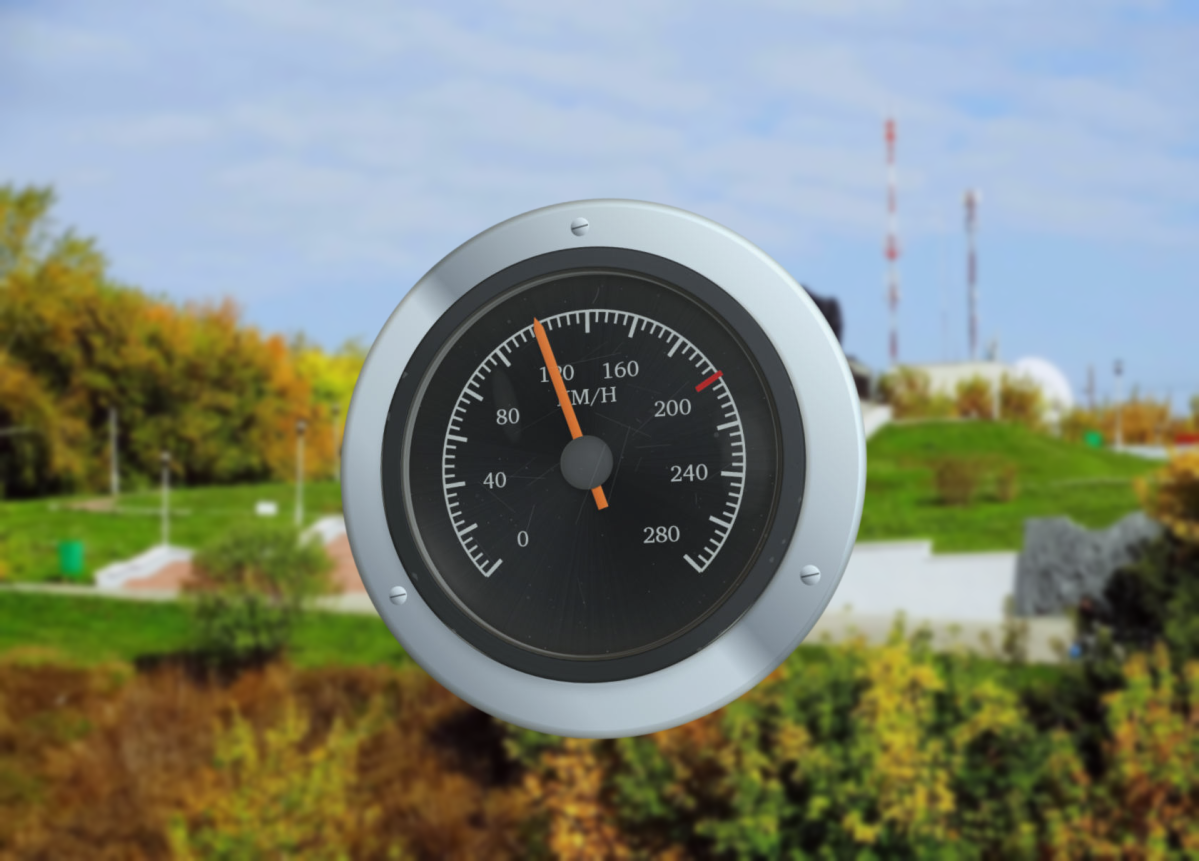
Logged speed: 120 km/h
